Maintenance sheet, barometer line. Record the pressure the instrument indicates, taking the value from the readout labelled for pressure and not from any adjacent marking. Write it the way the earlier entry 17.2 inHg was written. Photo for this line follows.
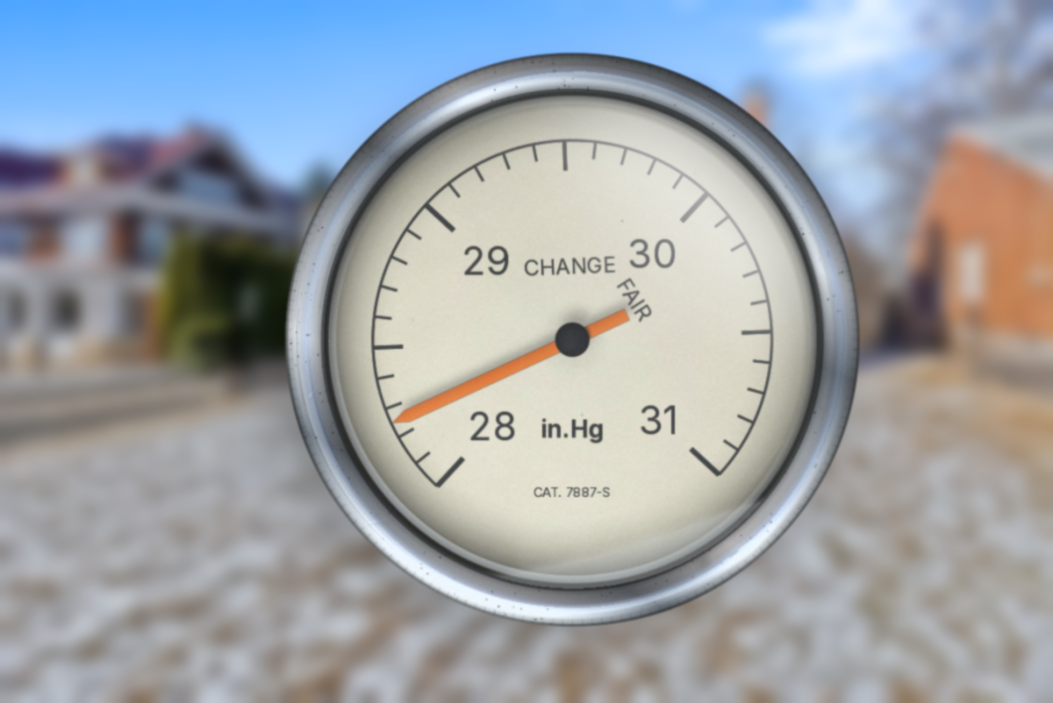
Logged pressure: 28.25 inHg
